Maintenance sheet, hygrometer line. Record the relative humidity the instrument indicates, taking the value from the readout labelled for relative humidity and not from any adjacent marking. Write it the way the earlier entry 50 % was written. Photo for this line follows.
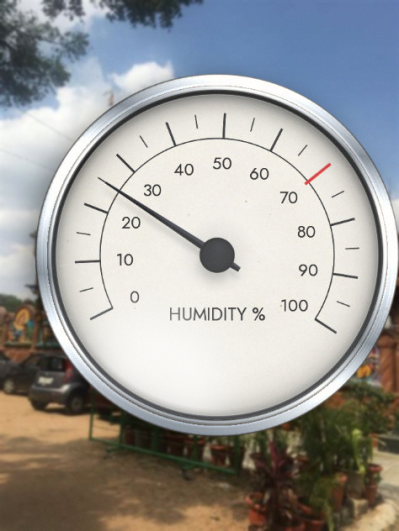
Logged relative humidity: 25 %
